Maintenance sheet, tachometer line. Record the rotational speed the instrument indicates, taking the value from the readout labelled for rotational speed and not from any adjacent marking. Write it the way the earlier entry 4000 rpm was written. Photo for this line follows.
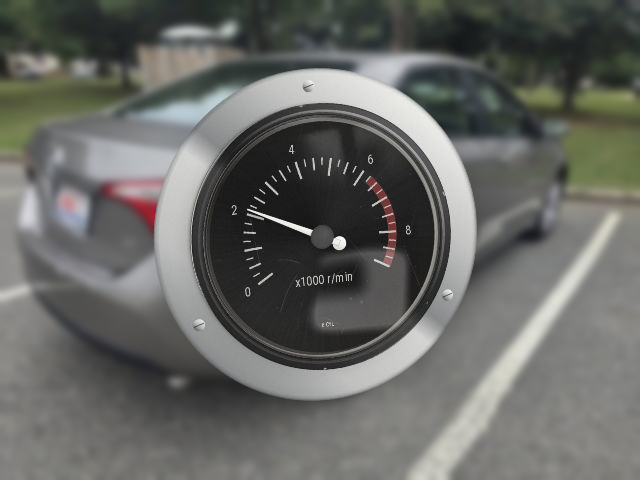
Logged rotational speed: 2125 rpm
